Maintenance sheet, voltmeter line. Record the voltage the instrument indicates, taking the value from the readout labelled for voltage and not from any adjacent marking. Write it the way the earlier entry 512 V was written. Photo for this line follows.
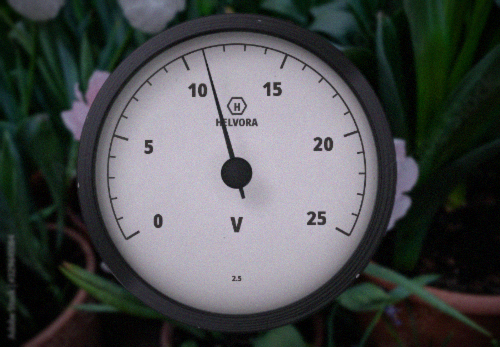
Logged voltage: 11 V
